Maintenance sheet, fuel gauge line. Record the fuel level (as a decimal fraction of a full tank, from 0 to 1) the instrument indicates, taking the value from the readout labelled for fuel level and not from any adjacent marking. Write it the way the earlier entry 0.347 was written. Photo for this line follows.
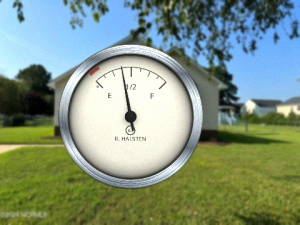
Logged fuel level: 0.375
